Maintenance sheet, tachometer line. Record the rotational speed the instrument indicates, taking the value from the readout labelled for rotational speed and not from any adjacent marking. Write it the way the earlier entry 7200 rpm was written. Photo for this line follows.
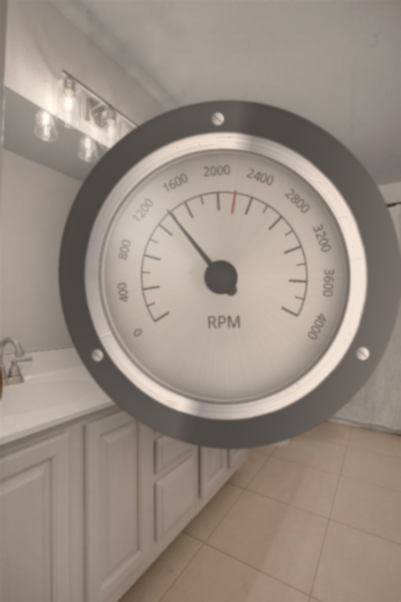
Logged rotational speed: 1400 rpm
